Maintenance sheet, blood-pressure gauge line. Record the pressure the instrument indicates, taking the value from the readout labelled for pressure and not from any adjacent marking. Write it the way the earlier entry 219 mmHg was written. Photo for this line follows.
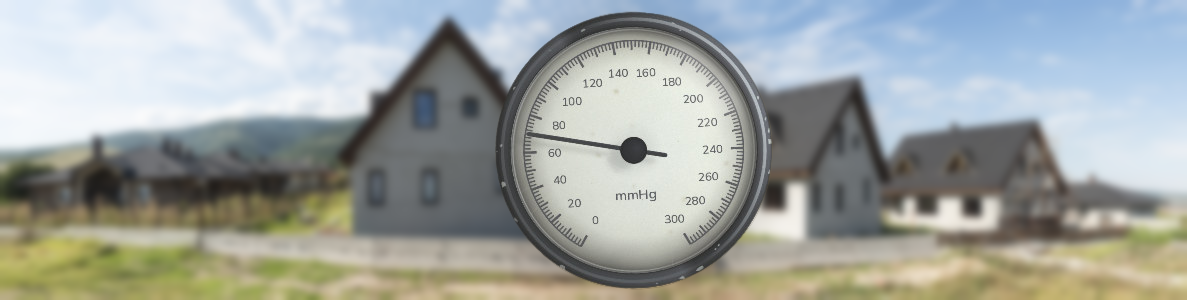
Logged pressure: 70 mmHg
